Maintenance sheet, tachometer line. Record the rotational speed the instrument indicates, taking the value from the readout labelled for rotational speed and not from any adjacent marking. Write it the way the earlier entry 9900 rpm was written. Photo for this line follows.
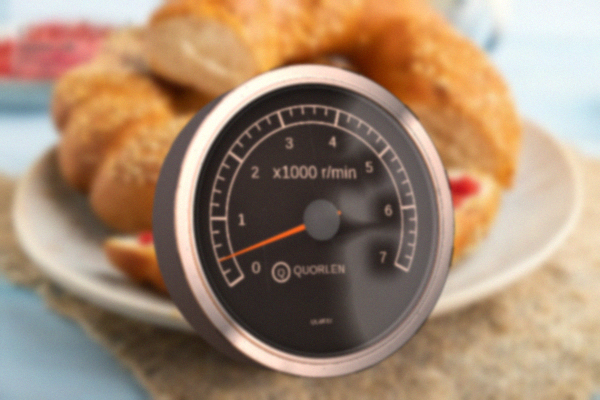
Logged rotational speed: 400 rpm
